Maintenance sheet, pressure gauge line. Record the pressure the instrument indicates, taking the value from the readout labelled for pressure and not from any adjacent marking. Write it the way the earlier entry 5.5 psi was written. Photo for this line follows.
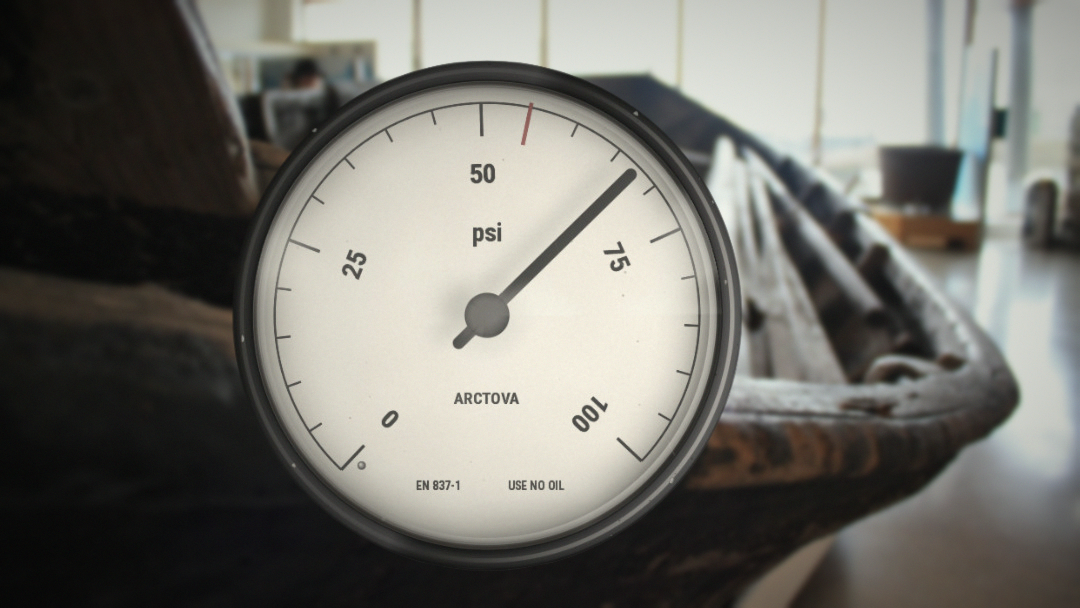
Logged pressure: 67.5 psi
